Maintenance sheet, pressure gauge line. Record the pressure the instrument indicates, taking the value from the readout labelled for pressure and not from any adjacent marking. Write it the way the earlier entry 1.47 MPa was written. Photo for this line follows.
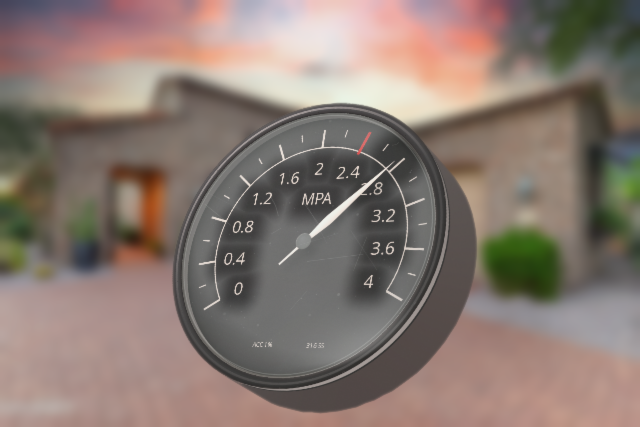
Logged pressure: 2.8 MPa
